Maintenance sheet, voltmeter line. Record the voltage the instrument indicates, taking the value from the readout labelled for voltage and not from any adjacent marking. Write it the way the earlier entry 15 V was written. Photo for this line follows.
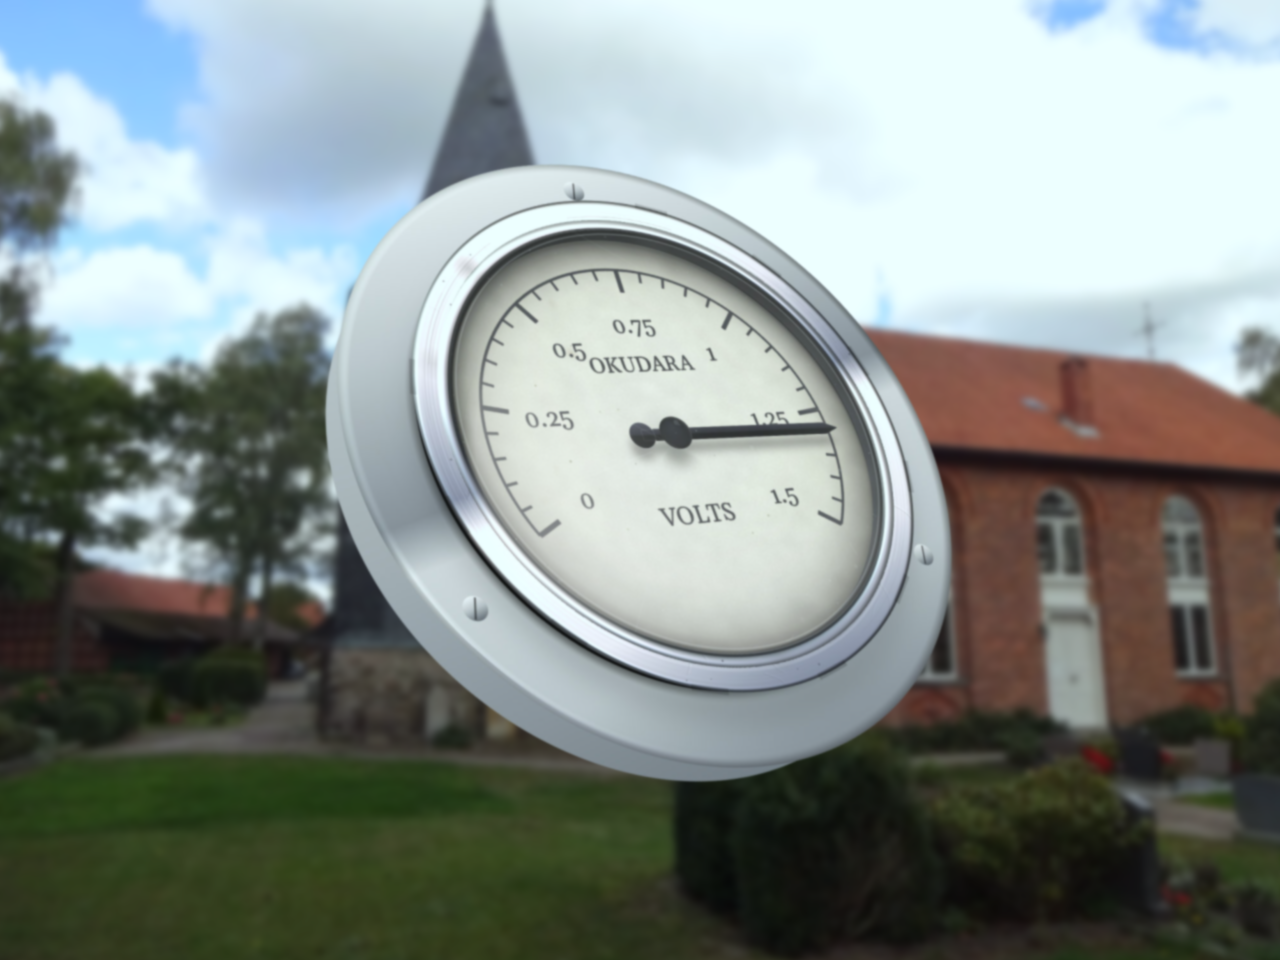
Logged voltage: 1.3 V
